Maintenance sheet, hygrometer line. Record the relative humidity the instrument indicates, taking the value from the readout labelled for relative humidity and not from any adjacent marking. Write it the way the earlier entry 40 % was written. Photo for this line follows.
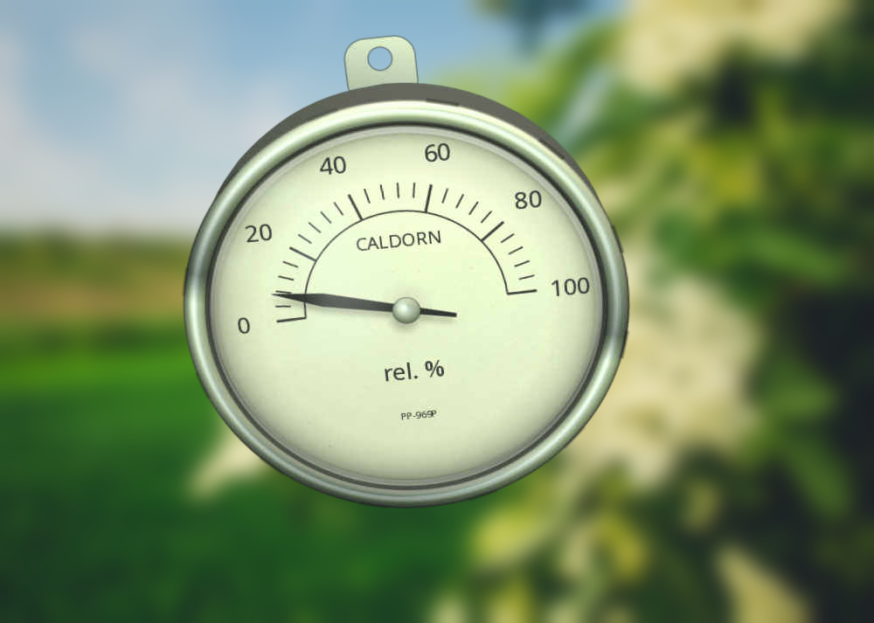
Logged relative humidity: 8 %
